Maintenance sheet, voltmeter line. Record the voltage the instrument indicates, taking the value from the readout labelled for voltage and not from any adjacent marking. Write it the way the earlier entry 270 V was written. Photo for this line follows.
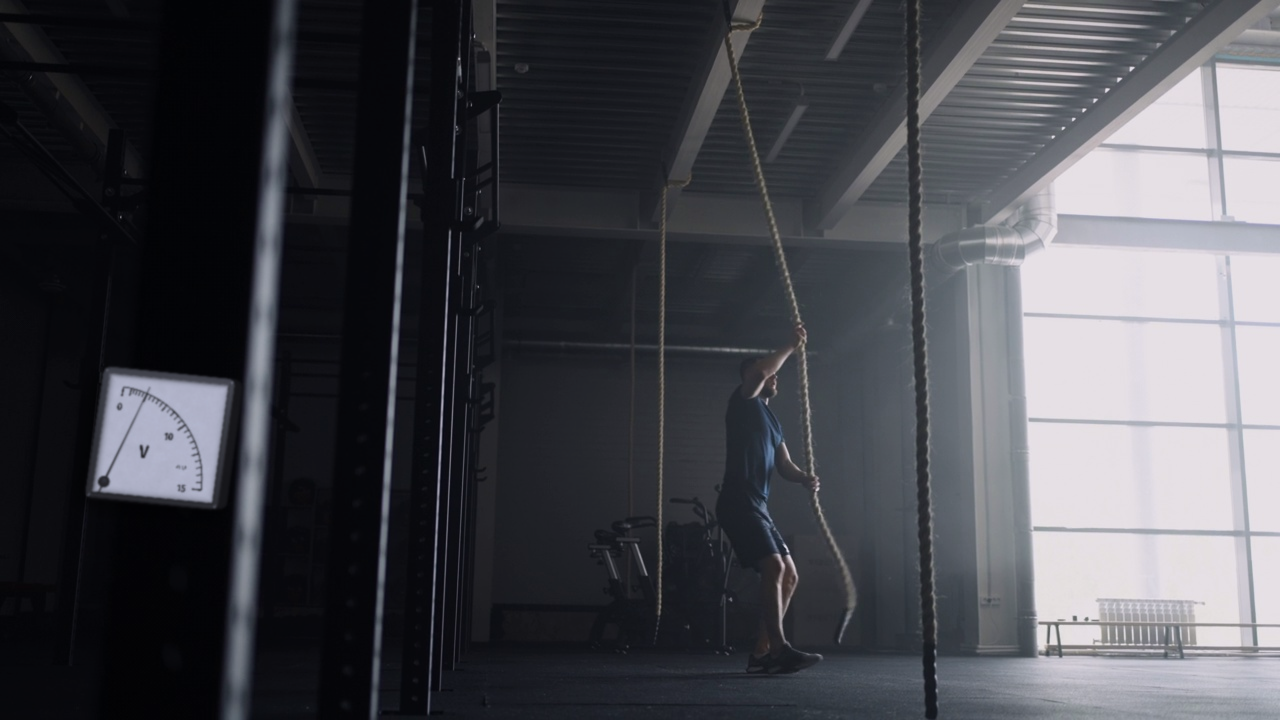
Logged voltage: 5 V
